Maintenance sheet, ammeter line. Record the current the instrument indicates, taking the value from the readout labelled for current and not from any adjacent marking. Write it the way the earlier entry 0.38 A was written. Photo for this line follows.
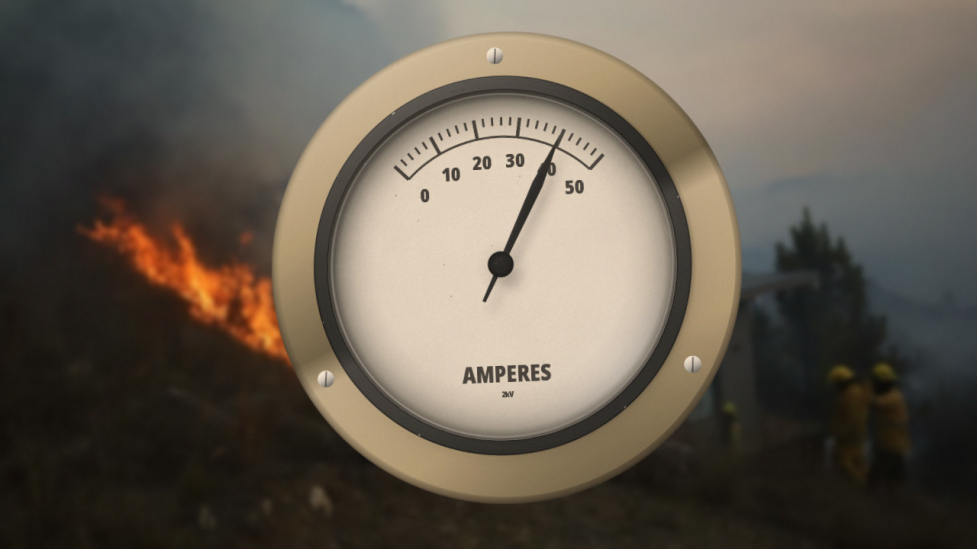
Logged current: 40 A
